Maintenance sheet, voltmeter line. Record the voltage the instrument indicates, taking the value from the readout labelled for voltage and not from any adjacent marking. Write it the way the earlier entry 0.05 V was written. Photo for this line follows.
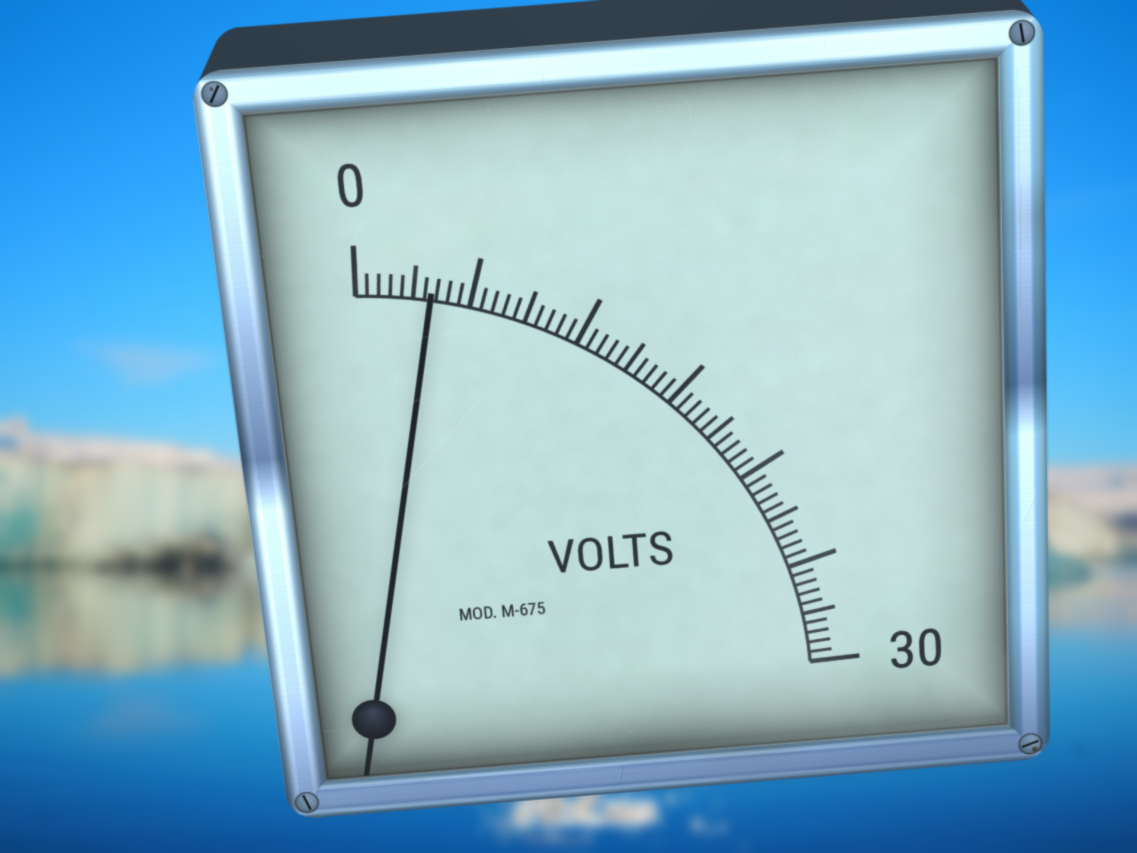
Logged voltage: 3.25 V
